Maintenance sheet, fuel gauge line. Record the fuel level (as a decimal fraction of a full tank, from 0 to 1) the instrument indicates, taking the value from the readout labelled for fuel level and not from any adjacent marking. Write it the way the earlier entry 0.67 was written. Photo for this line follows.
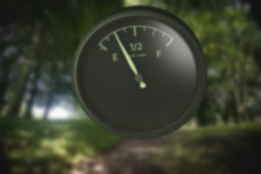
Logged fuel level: 0.25
